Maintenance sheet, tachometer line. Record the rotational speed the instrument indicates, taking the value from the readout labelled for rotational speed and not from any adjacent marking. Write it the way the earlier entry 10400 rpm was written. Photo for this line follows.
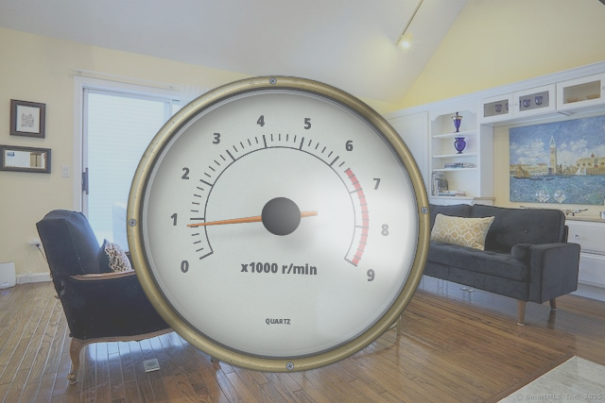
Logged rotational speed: 800 rpm
